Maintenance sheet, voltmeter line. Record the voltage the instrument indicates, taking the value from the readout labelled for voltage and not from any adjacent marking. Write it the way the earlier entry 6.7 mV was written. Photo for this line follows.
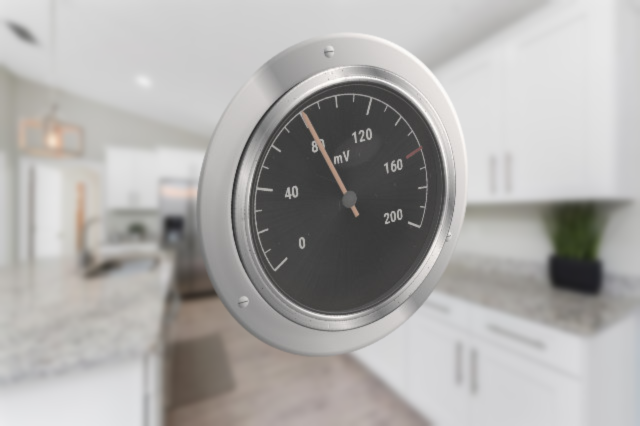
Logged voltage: 80 mV
